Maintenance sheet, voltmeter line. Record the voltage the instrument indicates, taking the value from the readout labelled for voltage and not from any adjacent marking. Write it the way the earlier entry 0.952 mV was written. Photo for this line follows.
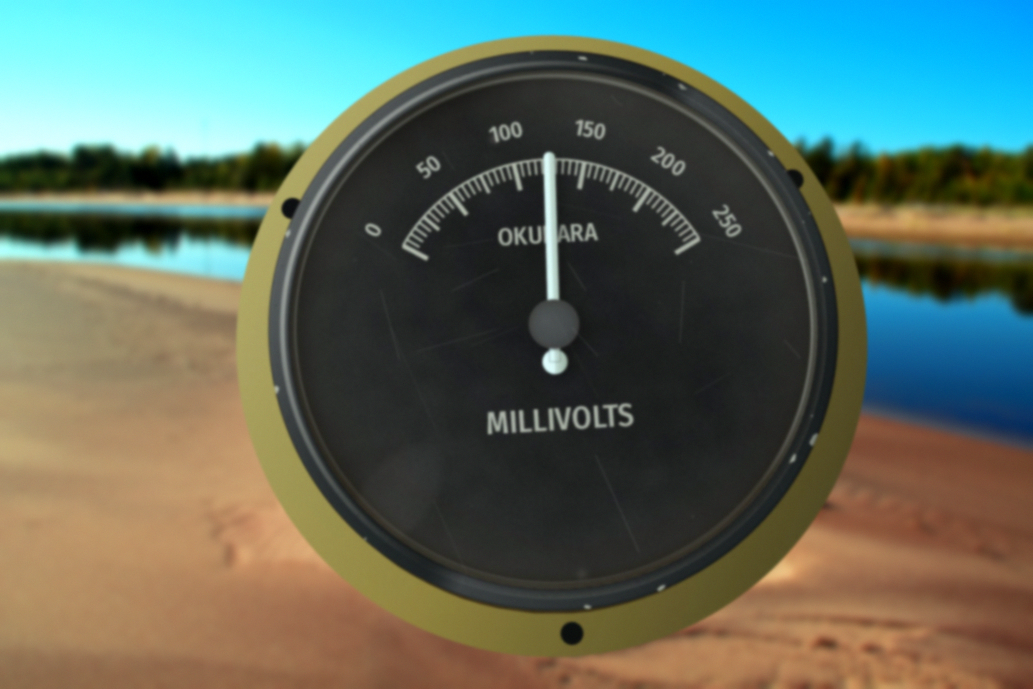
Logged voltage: 125 mV
